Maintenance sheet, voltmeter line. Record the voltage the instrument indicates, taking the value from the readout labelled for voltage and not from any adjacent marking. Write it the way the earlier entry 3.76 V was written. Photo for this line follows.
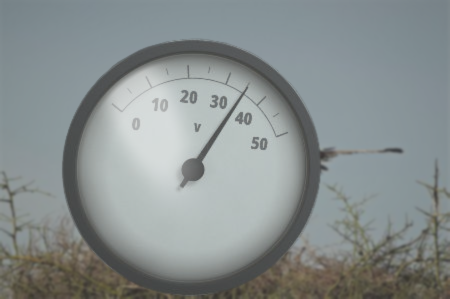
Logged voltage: 35 V
